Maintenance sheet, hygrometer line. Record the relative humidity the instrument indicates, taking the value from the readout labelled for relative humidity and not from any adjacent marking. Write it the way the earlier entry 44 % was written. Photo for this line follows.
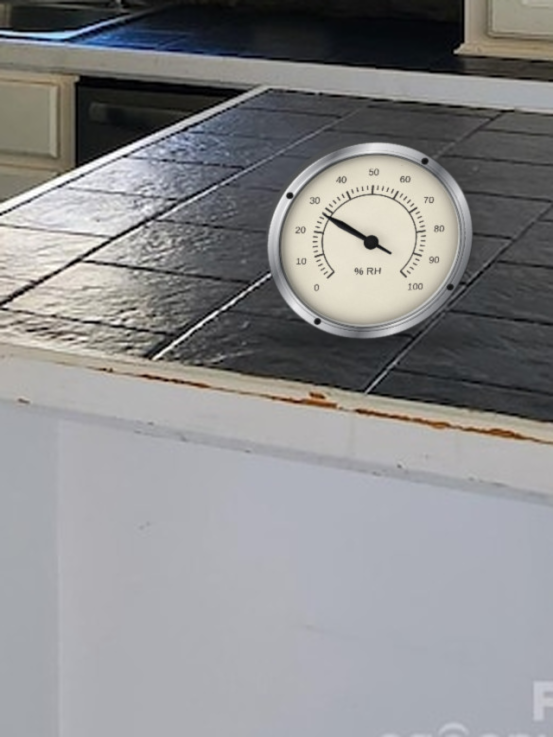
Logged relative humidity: 28 %
